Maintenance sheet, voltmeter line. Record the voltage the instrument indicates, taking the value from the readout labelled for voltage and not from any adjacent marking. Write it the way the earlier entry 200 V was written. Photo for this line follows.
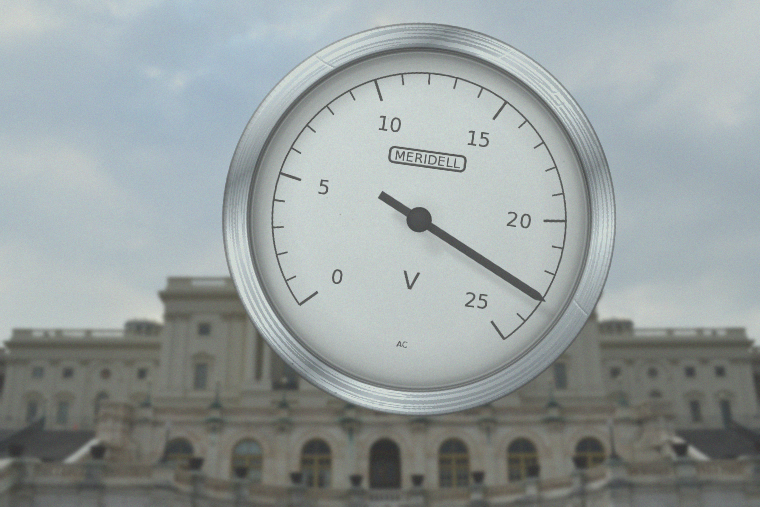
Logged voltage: 23 V
